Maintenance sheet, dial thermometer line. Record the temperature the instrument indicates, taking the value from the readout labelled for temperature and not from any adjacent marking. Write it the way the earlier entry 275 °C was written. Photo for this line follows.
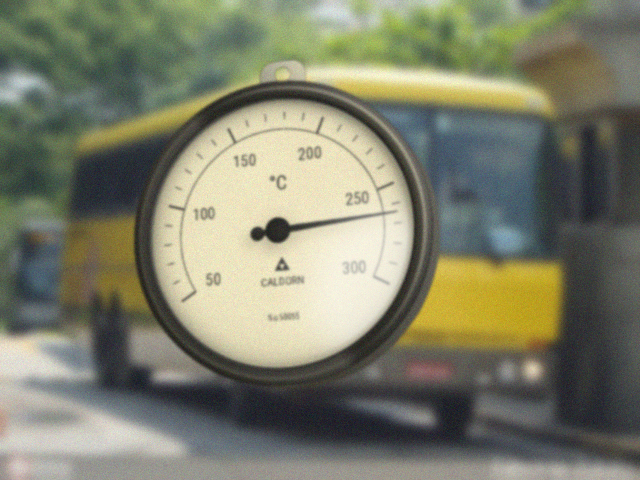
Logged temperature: 265 °C
